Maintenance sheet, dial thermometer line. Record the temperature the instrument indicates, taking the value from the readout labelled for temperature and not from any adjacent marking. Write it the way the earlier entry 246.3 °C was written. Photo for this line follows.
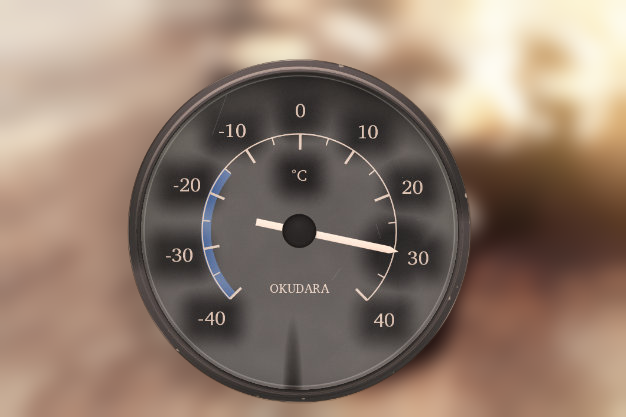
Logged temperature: 30 °C
